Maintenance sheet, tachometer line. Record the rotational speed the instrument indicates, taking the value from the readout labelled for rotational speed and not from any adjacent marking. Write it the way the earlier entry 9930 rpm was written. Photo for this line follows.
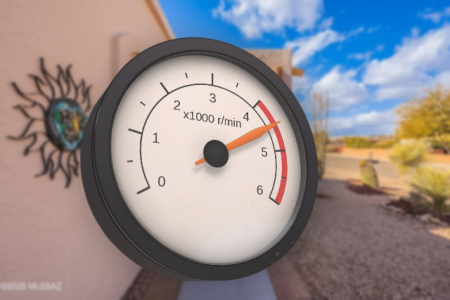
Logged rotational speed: 4500 rpm
